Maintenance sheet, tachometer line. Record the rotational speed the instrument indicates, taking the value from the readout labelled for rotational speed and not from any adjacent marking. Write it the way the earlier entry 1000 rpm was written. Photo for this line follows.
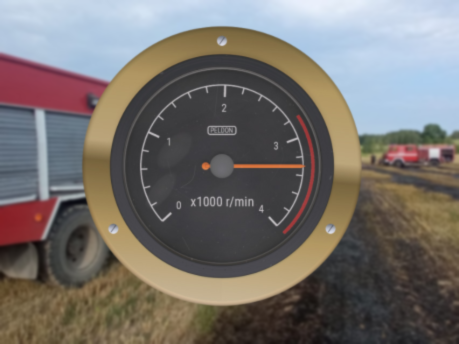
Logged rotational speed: 3300 rpm
